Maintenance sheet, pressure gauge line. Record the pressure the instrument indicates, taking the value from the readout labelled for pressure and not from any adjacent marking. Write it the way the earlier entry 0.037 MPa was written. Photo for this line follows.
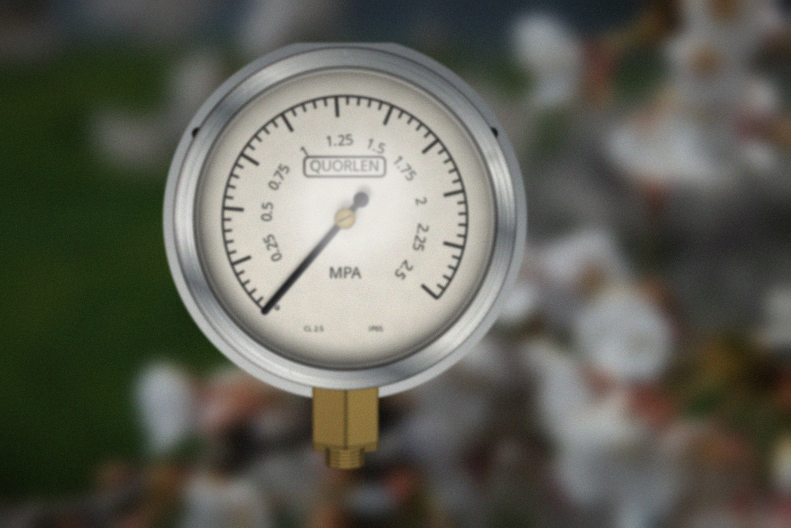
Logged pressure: 0 MPa
